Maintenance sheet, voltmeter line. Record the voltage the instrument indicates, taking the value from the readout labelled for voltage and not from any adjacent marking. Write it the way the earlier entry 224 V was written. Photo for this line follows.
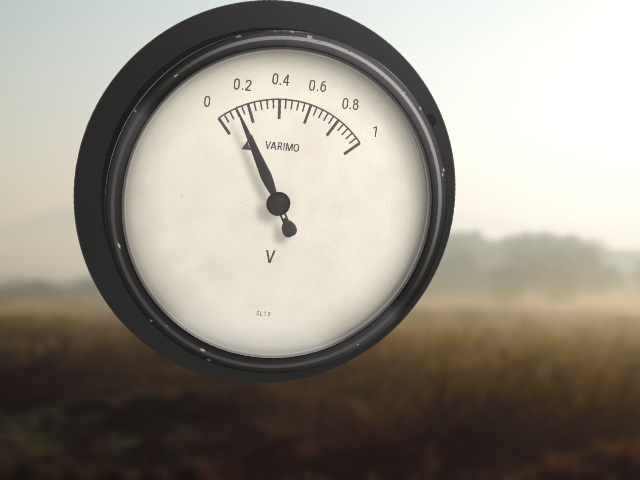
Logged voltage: 0.12 V
